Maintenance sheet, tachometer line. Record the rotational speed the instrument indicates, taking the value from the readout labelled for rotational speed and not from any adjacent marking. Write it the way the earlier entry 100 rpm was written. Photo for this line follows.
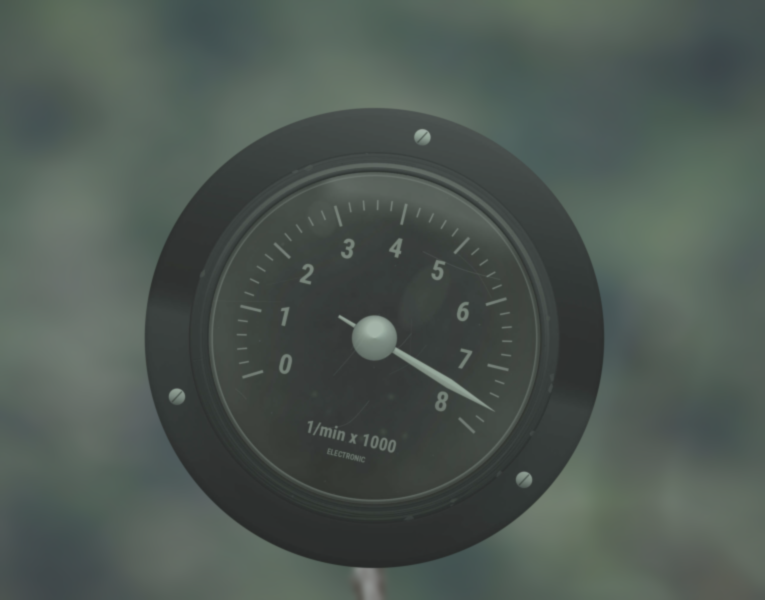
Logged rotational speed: 7600 rpm
